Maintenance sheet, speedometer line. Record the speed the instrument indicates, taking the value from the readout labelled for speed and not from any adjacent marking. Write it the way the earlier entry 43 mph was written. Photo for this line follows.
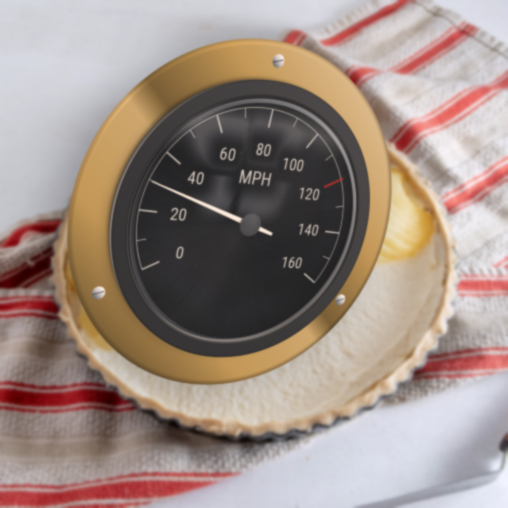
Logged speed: 30 mph
